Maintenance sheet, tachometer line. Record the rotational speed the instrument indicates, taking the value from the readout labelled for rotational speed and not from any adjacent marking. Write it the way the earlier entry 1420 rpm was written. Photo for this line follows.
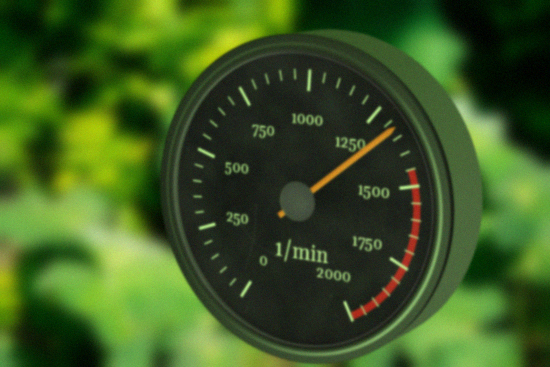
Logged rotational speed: 1325 rpm
